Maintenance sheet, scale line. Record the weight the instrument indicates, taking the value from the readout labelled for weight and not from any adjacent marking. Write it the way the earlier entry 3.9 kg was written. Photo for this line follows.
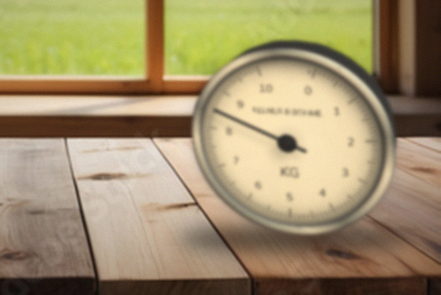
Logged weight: 8.5 kg
